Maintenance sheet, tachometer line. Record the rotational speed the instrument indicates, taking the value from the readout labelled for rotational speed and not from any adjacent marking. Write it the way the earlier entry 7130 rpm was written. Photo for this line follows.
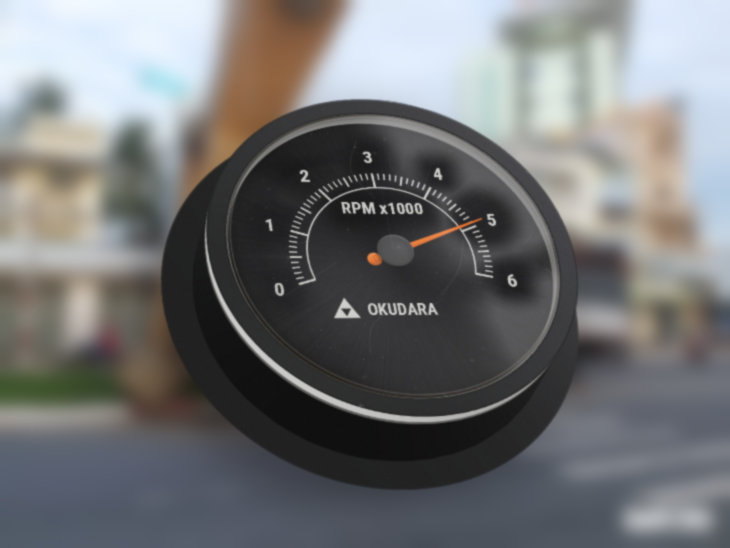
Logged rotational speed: 5000 rpm
